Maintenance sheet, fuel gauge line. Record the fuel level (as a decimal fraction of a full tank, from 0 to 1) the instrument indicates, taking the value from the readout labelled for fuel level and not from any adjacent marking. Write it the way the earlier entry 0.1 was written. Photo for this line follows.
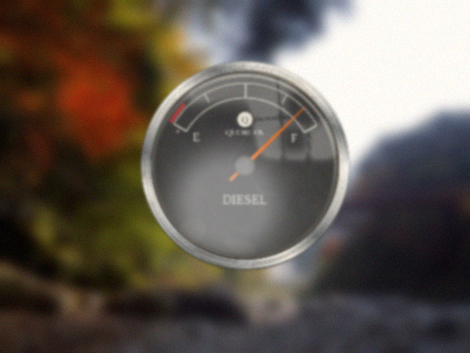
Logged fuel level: 0.875
